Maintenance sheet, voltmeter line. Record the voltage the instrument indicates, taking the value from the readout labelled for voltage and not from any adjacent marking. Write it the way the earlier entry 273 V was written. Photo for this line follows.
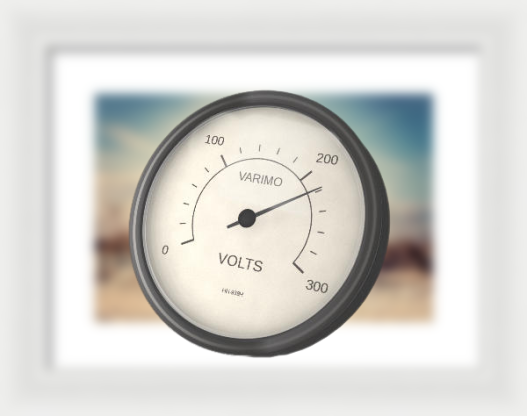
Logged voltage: 220 V
